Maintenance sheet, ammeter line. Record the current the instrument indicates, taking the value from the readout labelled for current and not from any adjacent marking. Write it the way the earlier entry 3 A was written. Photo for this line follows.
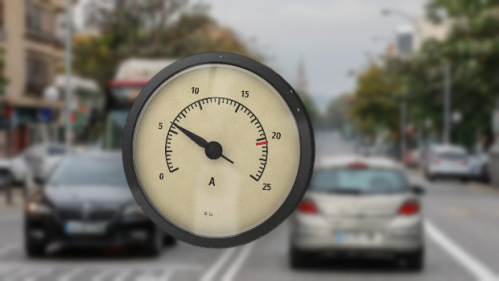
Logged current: 6 A
